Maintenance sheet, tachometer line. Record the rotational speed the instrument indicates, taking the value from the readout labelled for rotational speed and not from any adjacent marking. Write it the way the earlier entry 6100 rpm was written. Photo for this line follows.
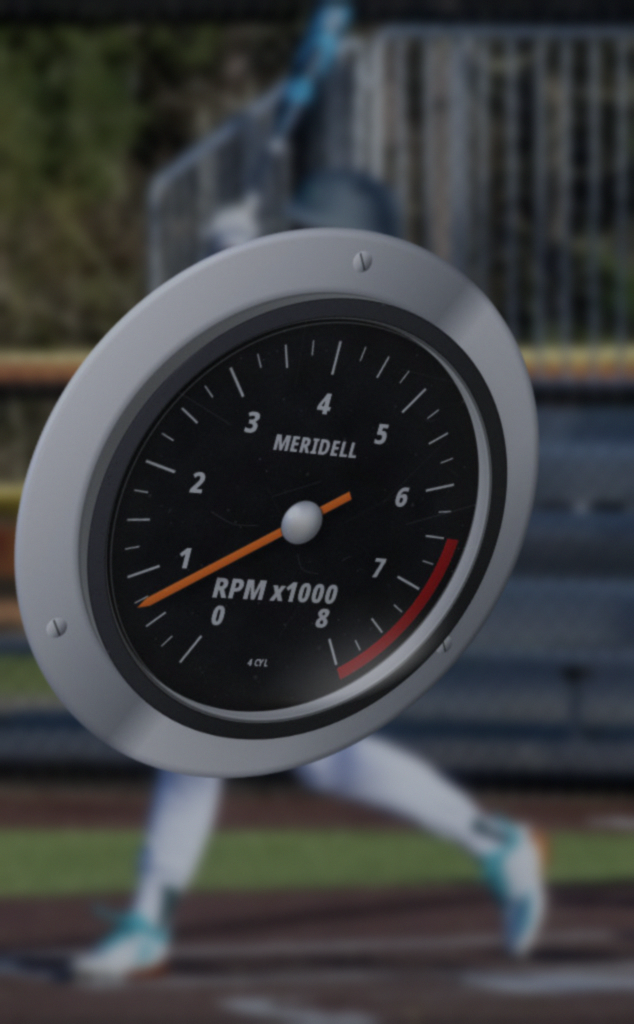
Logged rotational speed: 750 rpm
